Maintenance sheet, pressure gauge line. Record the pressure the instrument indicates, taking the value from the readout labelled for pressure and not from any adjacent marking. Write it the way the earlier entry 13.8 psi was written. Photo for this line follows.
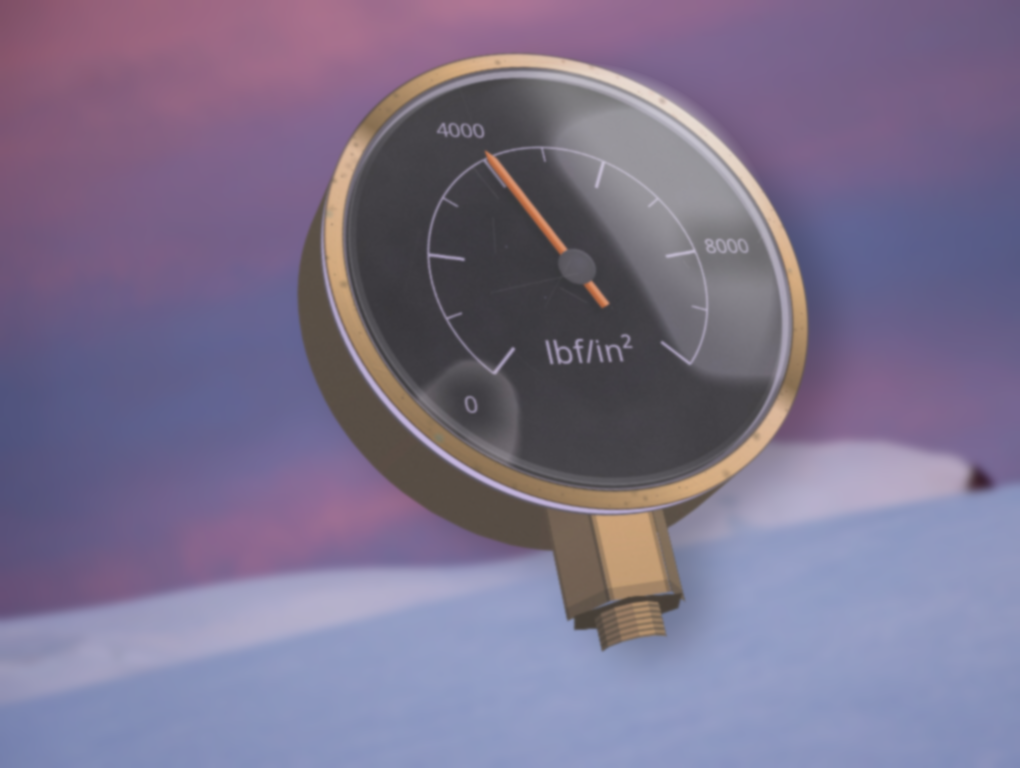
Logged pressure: 4000 psi
